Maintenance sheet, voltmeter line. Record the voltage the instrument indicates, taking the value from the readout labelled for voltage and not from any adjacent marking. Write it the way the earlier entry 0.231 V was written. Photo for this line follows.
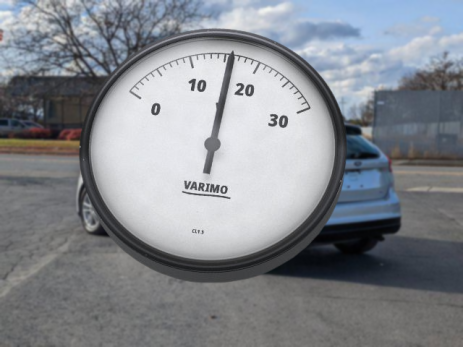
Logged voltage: 16 V
